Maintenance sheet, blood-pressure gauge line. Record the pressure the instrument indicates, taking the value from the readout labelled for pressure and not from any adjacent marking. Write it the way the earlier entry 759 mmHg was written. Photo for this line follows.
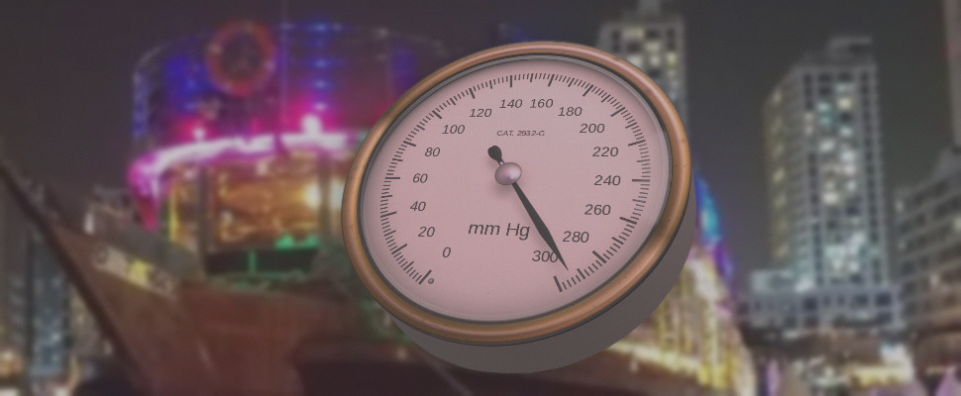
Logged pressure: 294 mmHg
